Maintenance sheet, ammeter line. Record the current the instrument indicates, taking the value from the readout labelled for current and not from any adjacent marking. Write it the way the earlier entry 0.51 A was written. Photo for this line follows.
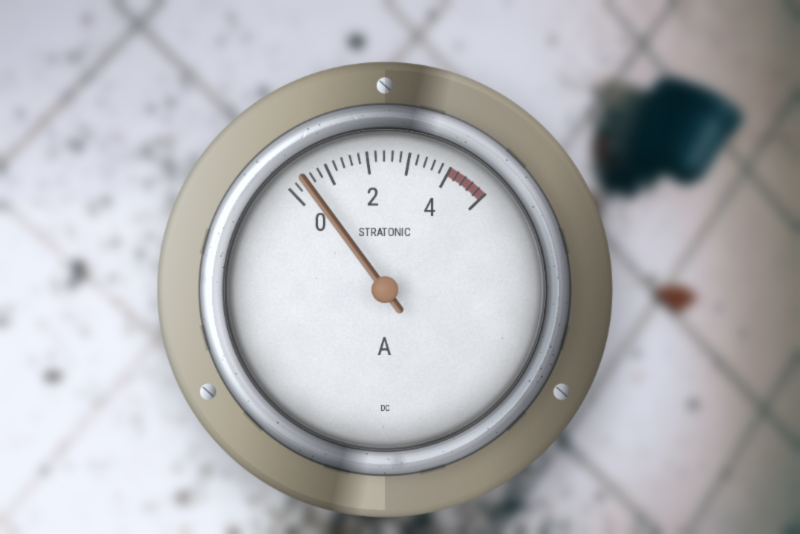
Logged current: 0.4 A
